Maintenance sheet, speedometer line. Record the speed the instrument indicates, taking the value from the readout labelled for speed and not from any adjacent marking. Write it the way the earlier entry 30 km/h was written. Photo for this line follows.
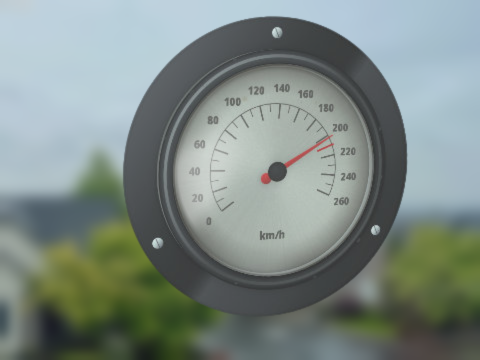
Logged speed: 200 km/h
